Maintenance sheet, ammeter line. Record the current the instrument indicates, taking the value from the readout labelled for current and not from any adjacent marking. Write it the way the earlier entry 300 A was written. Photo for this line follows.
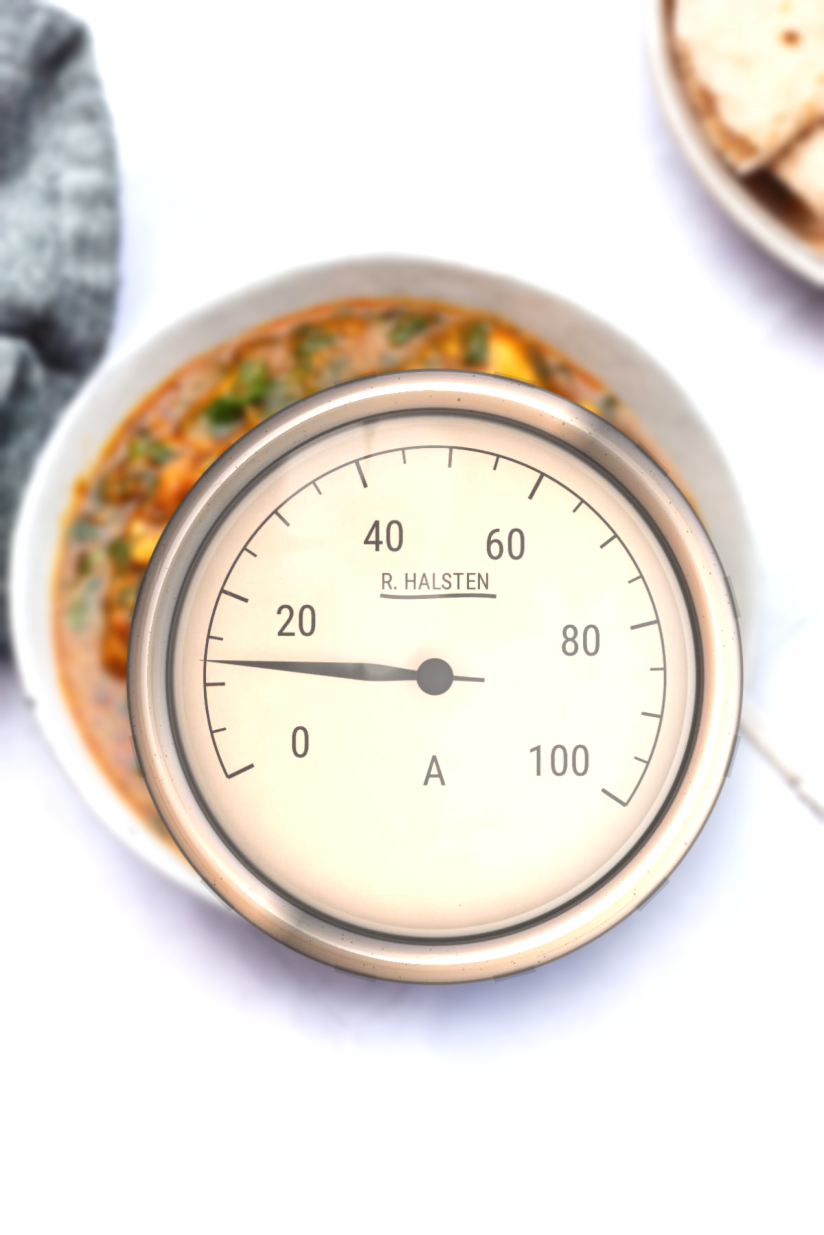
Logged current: 12.5 A
